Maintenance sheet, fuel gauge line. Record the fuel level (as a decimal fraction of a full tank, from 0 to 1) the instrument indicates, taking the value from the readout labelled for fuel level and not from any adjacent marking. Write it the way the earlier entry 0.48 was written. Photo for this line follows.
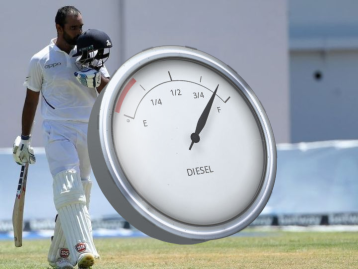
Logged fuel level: 0.875
